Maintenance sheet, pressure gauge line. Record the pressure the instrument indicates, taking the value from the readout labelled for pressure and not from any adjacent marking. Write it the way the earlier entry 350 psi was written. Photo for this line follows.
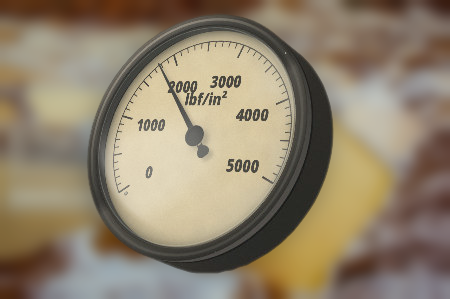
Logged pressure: 1800 psi
